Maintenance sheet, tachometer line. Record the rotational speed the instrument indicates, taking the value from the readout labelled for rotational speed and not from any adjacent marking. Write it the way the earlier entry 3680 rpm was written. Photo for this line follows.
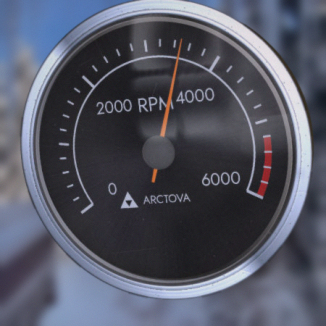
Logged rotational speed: 3500 rpm
